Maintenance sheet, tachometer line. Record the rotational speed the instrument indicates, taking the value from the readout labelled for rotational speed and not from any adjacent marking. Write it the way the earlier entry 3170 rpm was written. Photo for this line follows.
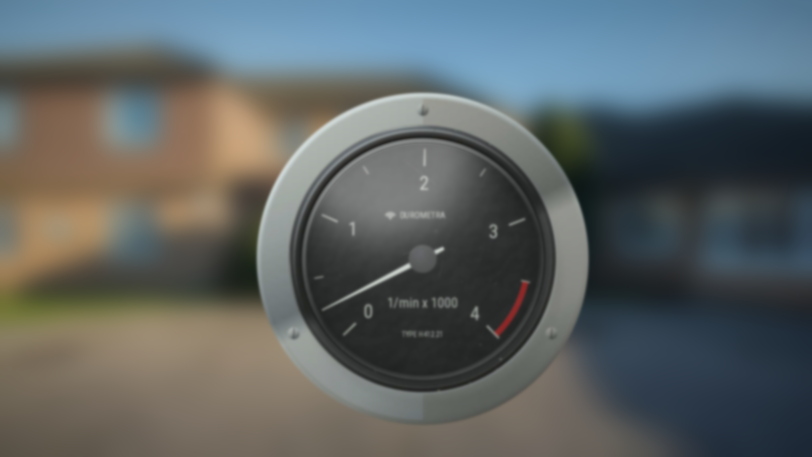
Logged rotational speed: 250 rpm
